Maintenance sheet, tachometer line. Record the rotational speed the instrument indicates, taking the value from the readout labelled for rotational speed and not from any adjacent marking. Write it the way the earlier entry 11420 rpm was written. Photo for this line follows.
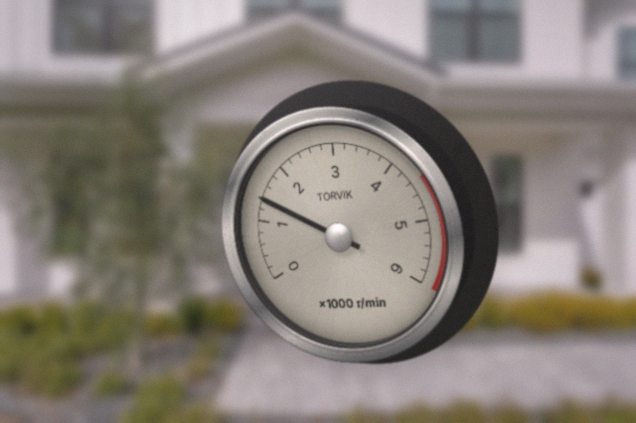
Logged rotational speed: 1400 rpm
